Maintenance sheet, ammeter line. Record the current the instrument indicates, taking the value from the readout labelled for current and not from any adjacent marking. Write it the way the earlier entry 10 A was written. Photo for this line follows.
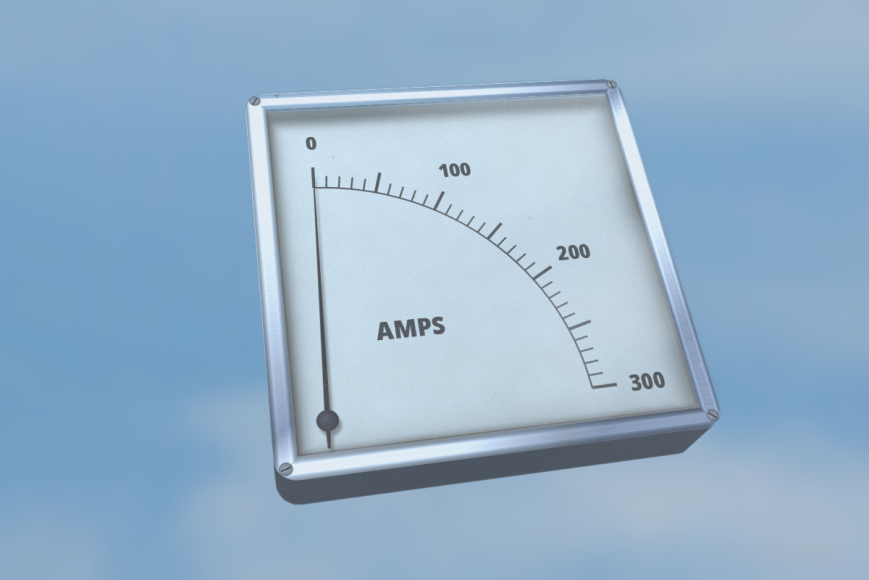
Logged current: 0 A
